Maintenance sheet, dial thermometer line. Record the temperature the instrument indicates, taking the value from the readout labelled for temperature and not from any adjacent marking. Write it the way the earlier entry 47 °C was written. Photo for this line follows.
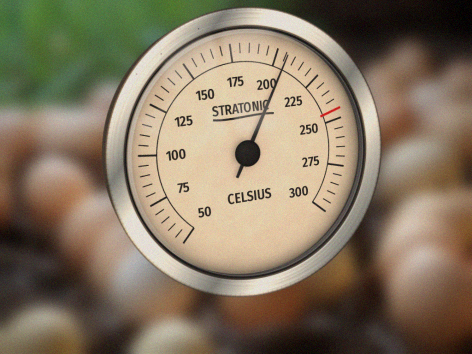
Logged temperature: 205 °C
